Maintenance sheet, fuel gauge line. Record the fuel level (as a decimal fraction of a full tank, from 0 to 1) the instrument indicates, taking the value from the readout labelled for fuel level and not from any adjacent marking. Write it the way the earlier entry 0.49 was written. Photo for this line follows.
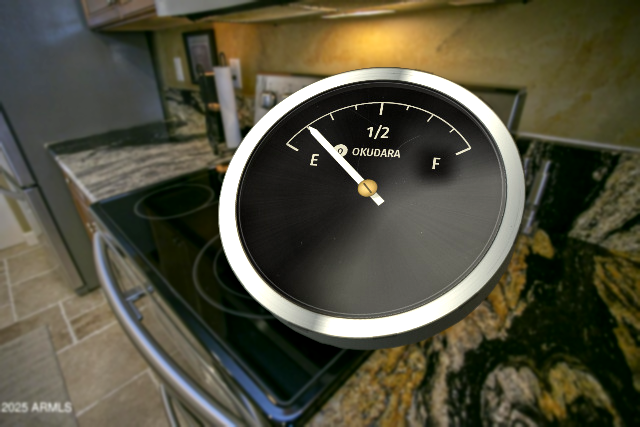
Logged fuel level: 0.125
